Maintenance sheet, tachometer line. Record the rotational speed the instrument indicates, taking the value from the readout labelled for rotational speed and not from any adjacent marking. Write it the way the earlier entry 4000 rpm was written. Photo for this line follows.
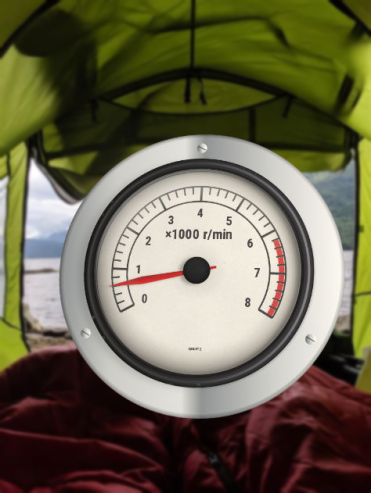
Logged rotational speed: 600 rpm
